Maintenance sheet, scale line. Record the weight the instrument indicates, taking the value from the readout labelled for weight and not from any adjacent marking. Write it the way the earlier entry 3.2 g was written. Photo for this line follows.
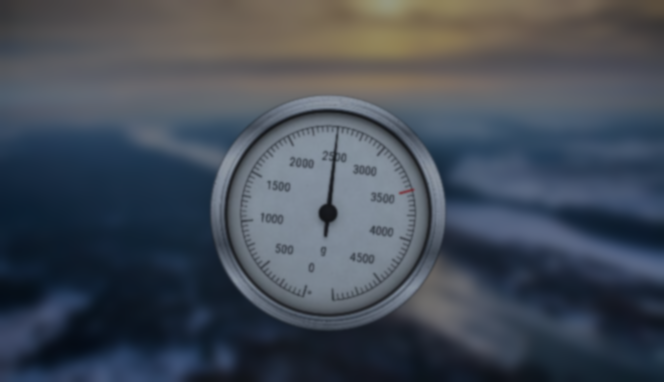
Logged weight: 2500 g
